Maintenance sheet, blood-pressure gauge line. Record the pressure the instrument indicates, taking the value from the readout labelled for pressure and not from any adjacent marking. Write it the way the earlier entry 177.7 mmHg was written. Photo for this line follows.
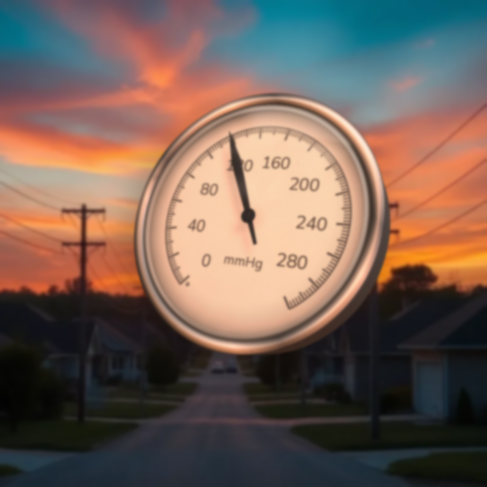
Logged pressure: 120 mmHg
